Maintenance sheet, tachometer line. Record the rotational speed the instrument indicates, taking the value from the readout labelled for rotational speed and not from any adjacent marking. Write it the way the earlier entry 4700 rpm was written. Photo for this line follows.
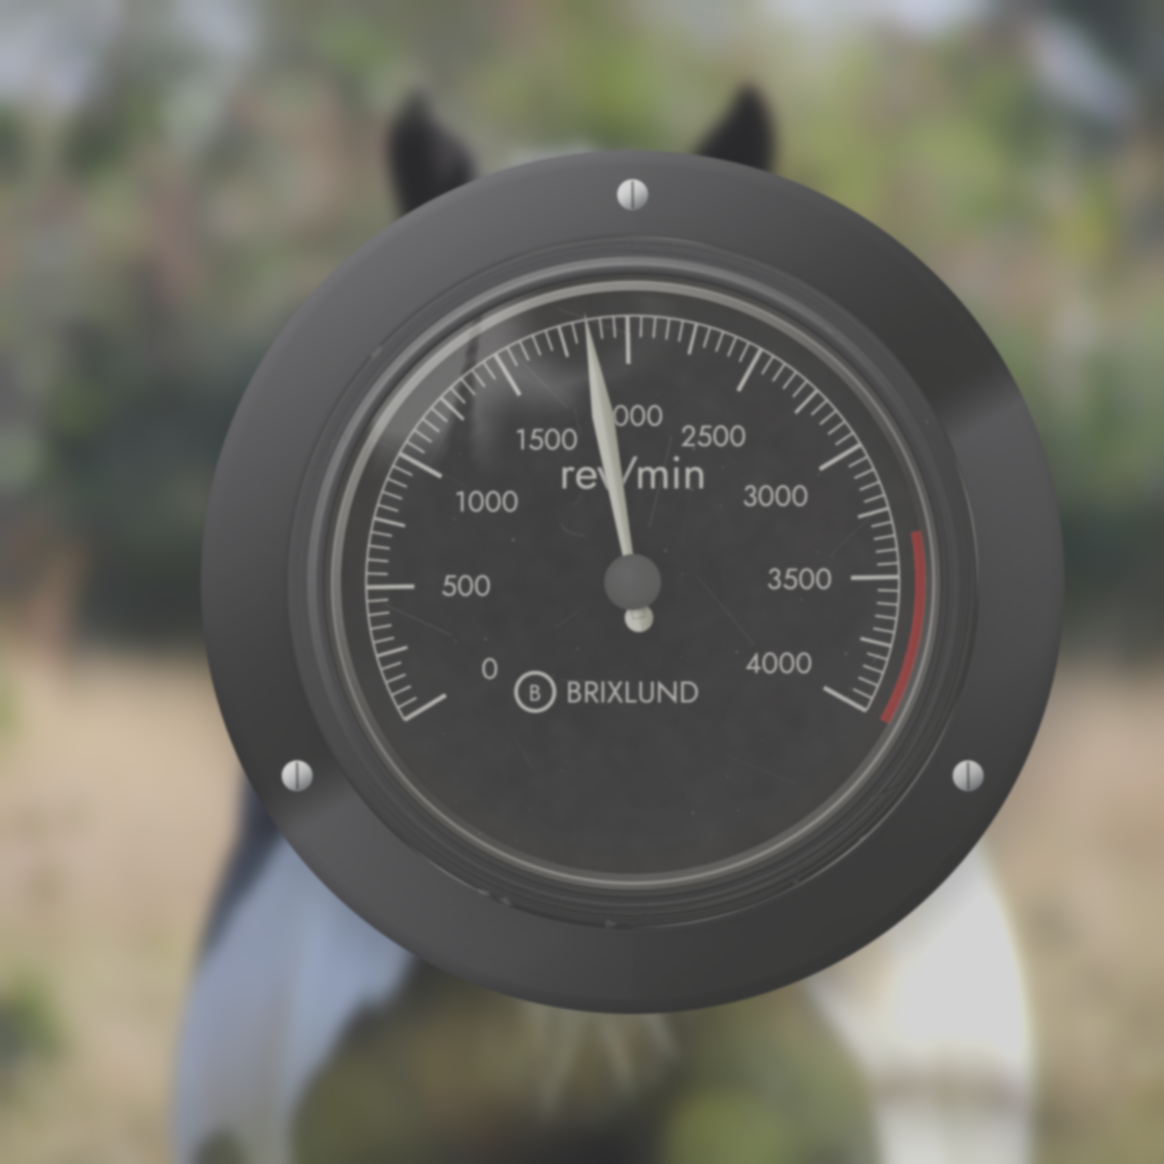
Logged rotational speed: 1850 rpm
